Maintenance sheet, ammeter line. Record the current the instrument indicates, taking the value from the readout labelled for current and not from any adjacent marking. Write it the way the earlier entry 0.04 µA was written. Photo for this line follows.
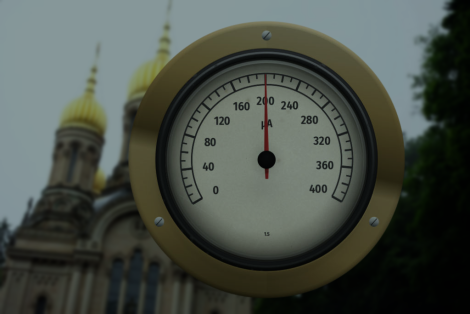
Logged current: 200 µA
